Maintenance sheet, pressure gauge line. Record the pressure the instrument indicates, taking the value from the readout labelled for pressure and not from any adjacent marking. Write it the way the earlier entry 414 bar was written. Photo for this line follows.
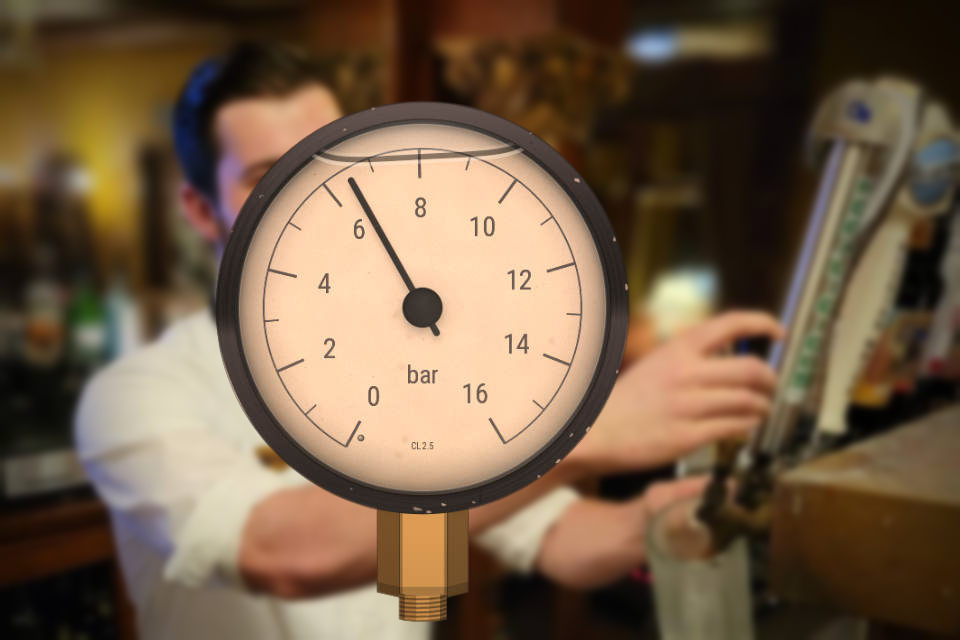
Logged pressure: 6.5 bar
